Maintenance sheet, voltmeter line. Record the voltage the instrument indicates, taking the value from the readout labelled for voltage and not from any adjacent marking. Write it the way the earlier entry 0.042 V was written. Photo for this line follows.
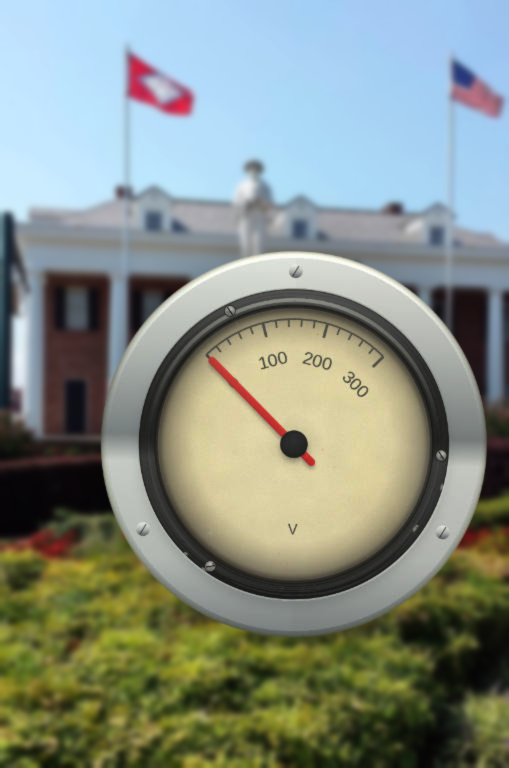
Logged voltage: 0 V
